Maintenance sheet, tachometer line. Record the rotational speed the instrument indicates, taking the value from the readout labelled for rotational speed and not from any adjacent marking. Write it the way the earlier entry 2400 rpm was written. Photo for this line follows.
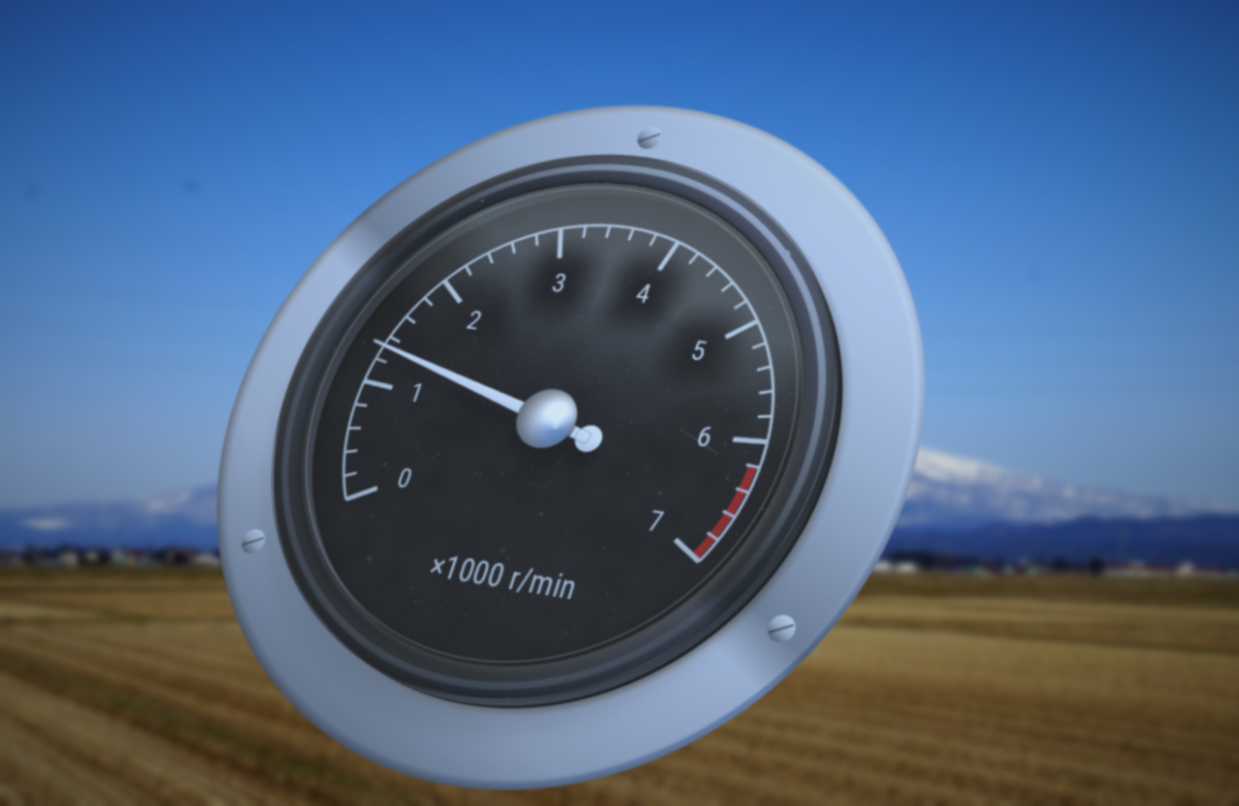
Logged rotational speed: 1300 rpm
